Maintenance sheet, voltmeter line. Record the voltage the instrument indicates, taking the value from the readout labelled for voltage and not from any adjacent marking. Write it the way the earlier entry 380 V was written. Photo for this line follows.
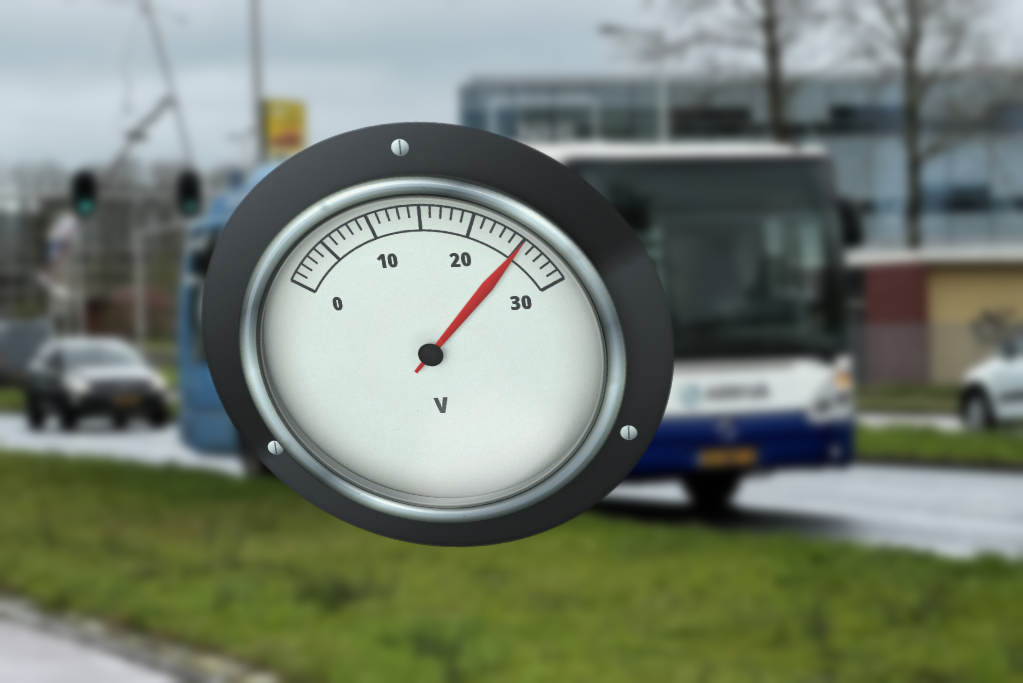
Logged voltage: 25 V
